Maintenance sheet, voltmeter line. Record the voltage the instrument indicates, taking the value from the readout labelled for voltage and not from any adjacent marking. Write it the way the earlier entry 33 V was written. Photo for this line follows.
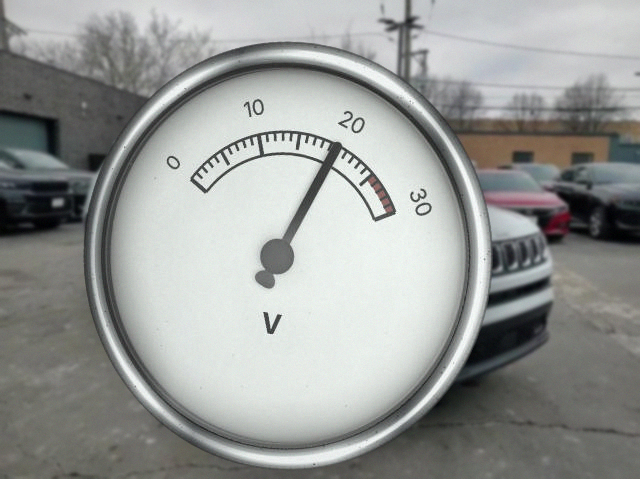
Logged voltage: 20 V
